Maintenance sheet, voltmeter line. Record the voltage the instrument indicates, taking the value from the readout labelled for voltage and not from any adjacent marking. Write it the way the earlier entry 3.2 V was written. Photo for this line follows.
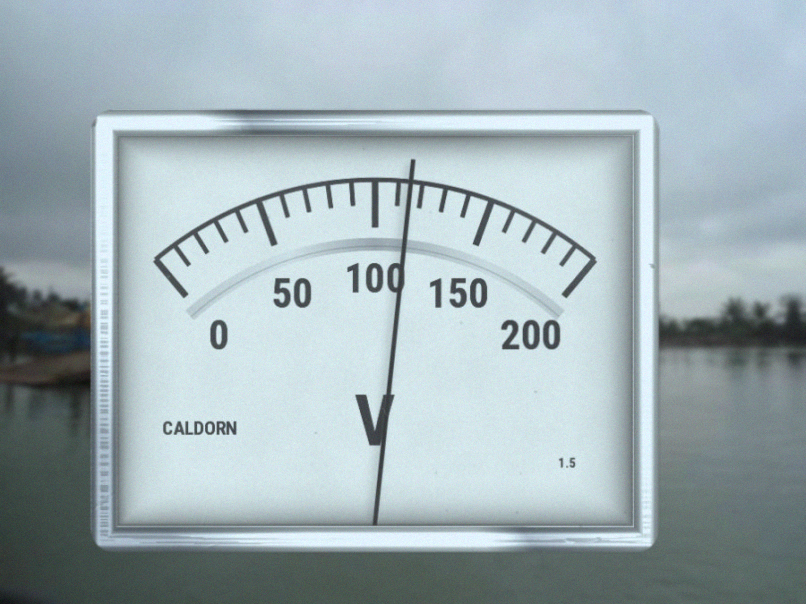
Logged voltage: 115 V
